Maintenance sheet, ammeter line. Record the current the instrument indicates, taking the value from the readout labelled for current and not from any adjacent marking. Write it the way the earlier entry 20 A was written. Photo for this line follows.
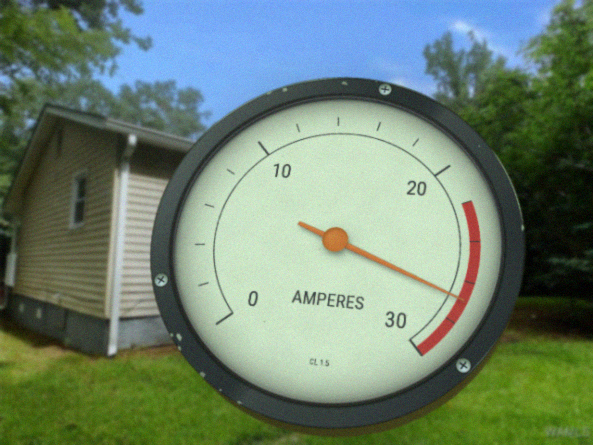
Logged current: 27 A
